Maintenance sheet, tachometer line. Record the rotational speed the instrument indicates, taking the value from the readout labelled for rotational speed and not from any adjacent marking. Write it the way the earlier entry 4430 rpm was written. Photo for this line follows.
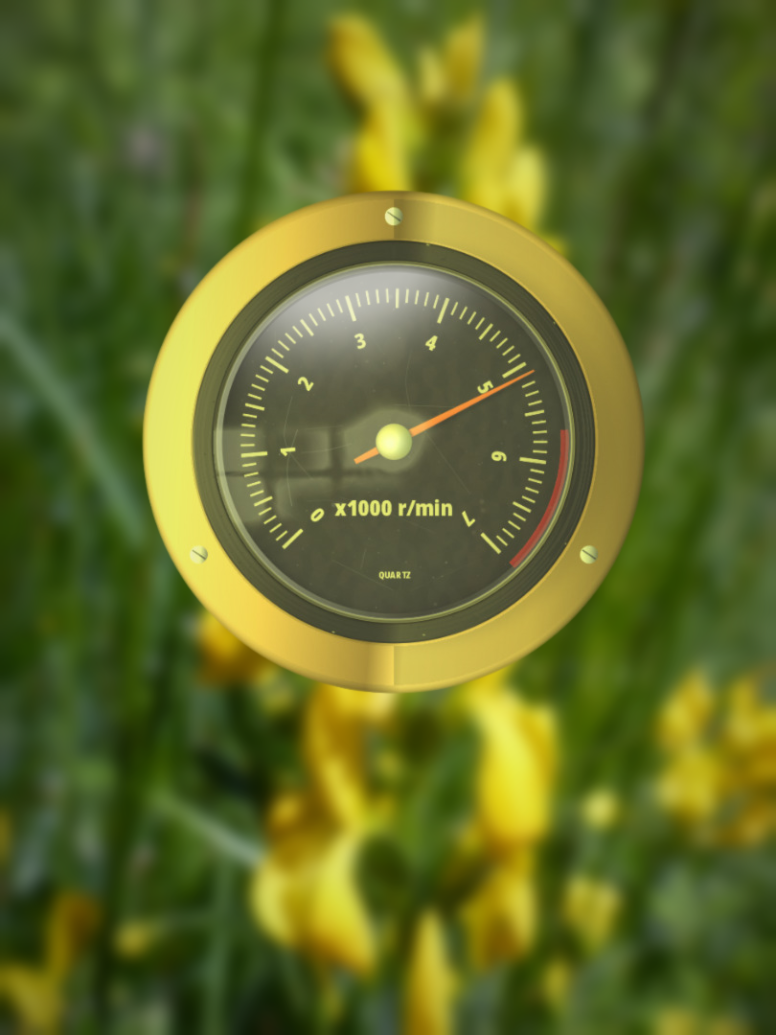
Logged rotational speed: 5100 rpm
